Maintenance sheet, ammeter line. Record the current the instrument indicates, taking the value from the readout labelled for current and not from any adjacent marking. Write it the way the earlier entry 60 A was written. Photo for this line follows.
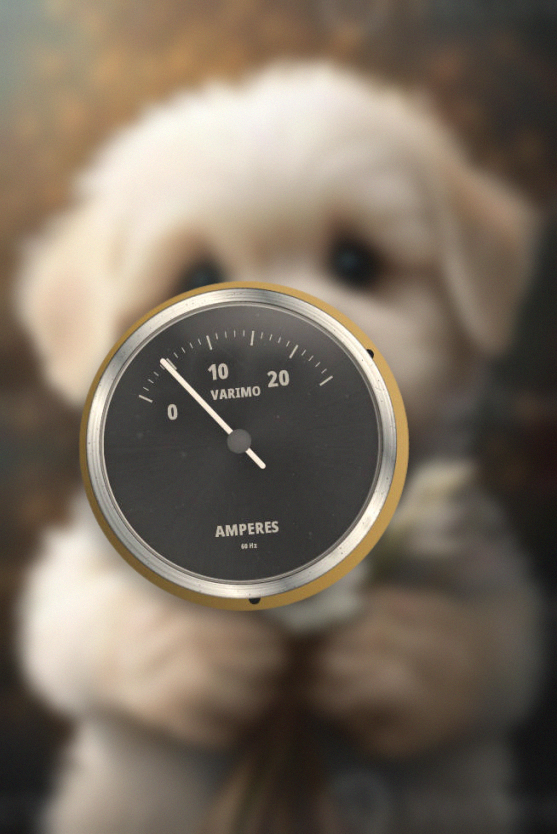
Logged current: 4.5 A
